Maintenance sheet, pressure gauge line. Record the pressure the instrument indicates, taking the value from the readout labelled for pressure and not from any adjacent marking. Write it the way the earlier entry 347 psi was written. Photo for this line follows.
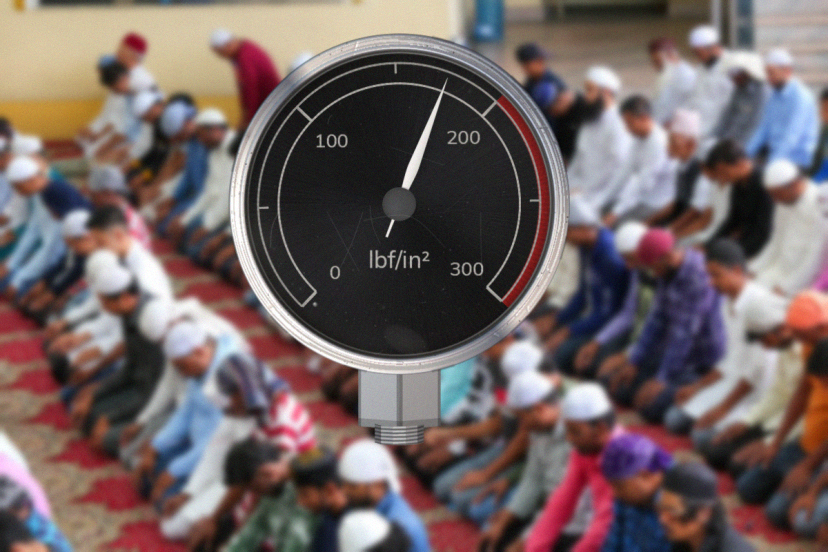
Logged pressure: 175 psi
